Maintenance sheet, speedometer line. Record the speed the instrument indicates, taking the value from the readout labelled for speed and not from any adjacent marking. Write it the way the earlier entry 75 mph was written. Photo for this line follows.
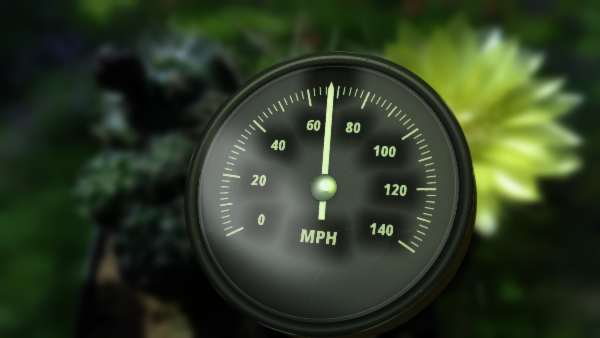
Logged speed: 68 mph
